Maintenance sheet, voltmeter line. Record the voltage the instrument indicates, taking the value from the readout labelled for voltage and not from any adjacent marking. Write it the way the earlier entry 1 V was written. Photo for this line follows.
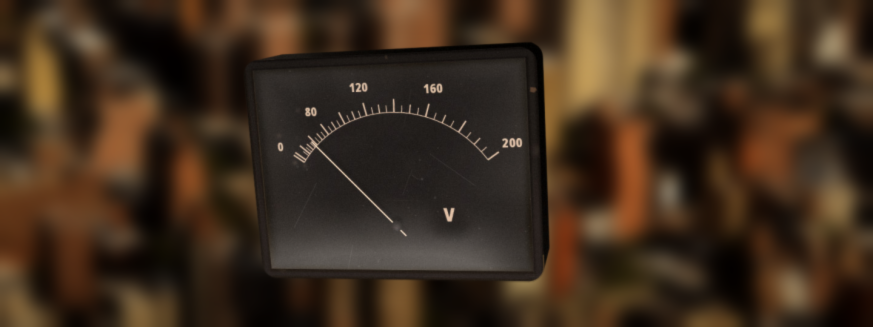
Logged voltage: 60 V
